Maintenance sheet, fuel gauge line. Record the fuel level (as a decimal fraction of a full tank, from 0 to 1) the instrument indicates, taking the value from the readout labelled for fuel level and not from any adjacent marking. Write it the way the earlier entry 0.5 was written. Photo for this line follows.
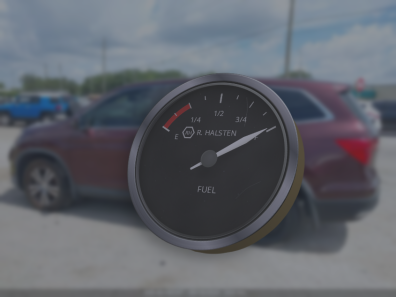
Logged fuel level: 1
